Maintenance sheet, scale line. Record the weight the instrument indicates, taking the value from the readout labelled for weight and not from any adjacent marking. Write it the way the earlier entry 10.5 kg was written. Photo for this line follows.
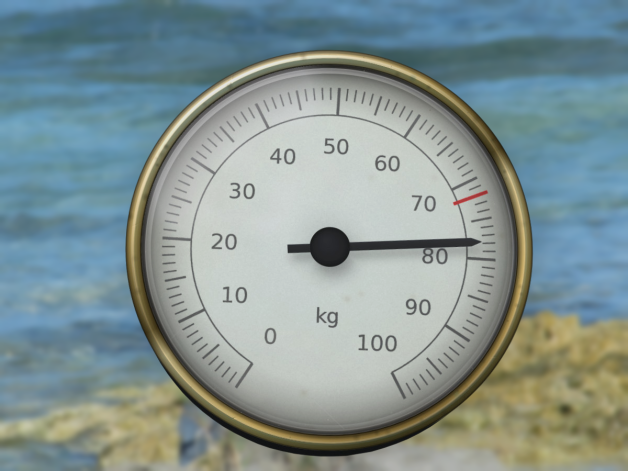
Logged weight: 78 kg
